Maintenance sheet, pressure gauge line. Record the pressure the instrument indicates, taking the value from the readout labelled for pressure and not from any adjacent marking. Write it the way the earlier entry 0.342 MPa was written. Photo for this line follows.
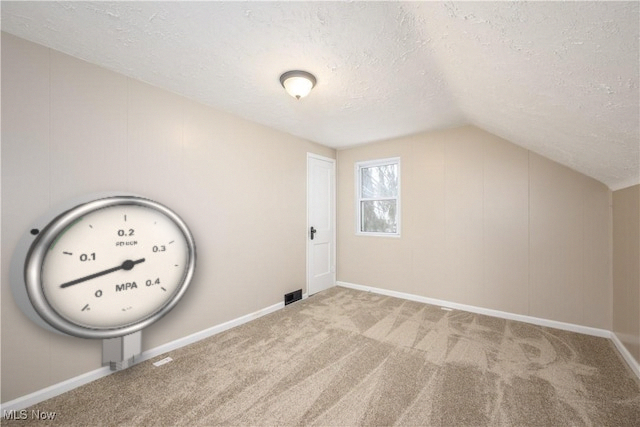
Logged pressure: 0.05 MPa
